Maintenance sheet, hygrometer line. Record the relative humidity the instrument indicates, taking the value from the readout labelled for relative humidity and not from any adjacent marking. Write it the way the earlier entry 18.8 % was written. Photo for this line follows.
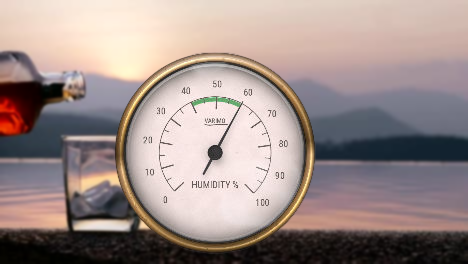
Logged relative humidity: 60 %
